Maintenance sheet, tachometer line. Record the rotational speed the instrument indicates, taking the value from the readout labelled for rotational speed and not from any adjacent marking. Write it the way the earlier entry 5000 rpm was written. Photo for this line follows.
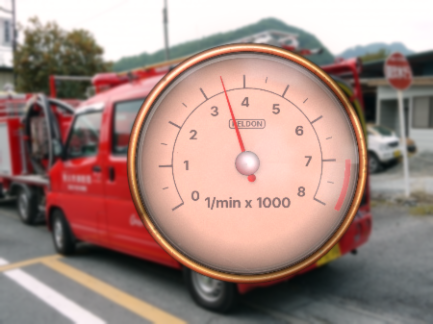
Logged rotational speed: 3500 rpm
